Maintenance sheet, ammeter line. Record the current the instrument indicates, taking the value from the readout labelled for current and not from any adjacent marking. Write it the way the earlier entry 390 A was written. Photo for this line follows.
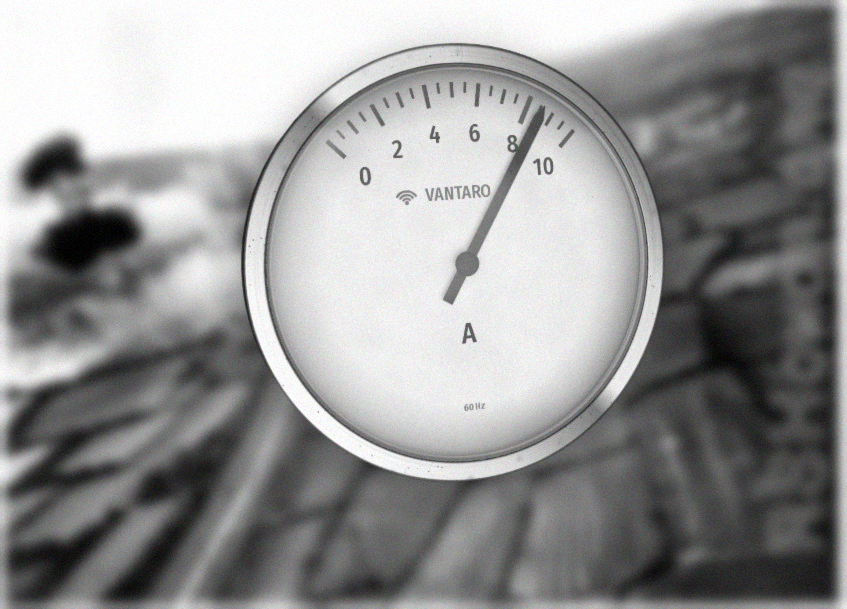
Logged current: 8.5 A
